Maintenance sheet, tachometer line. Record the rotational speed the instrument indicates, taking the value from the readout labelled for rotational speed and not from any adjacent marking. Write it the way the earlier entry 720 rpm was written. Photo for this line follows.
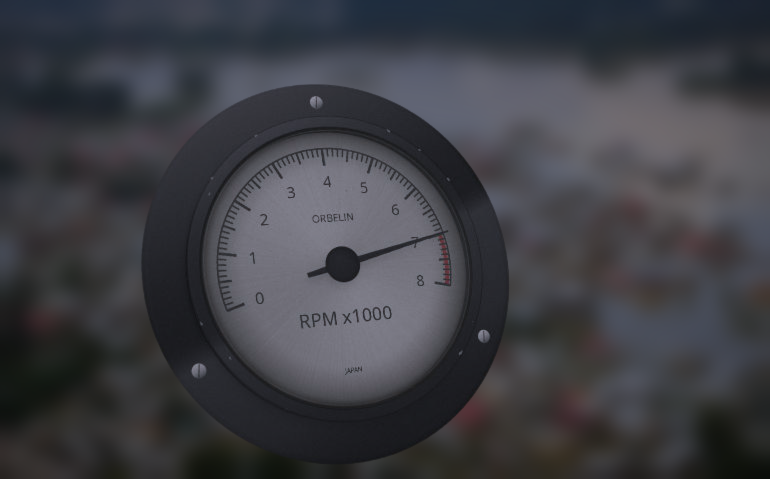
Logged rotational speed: 7000 rpm
